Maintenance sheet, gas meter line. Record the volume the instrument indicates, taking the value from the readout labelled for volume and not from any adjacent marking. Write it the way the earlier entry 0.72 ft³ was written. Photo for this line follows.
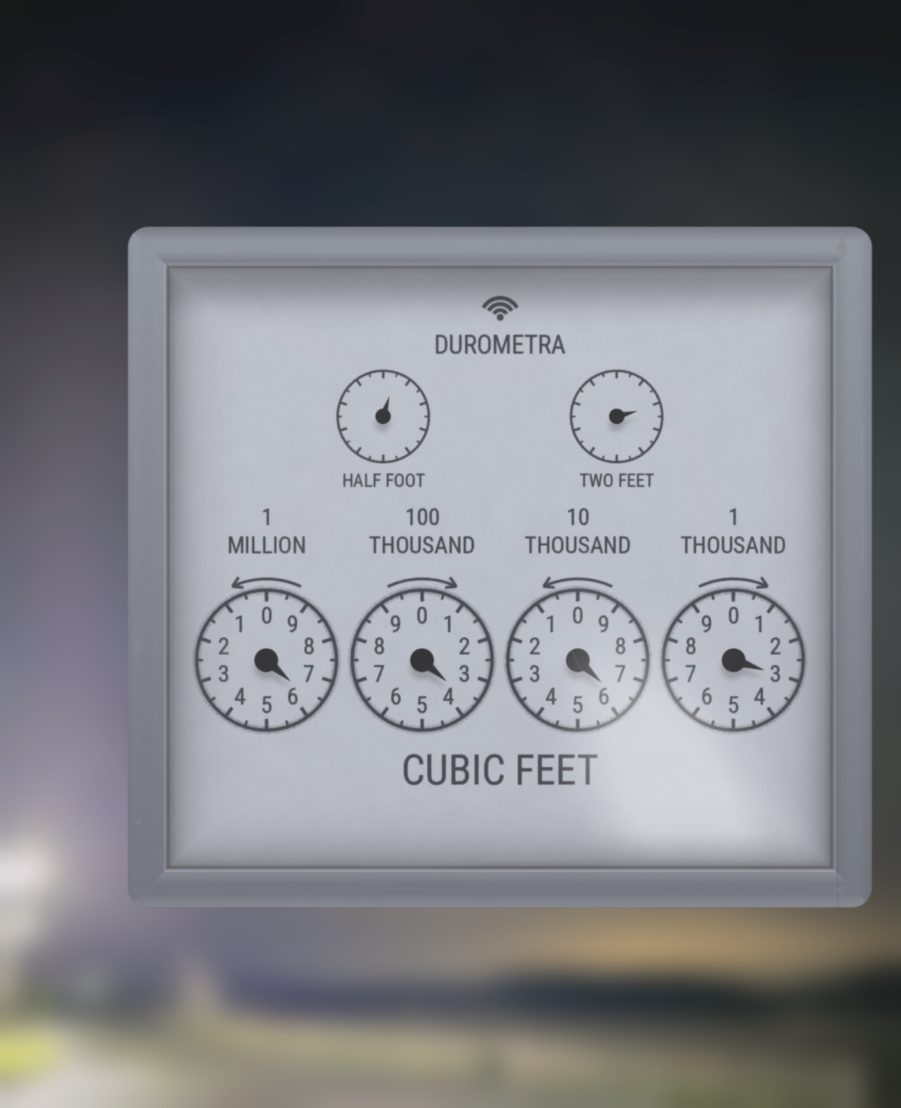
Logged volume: 636300 ft³
